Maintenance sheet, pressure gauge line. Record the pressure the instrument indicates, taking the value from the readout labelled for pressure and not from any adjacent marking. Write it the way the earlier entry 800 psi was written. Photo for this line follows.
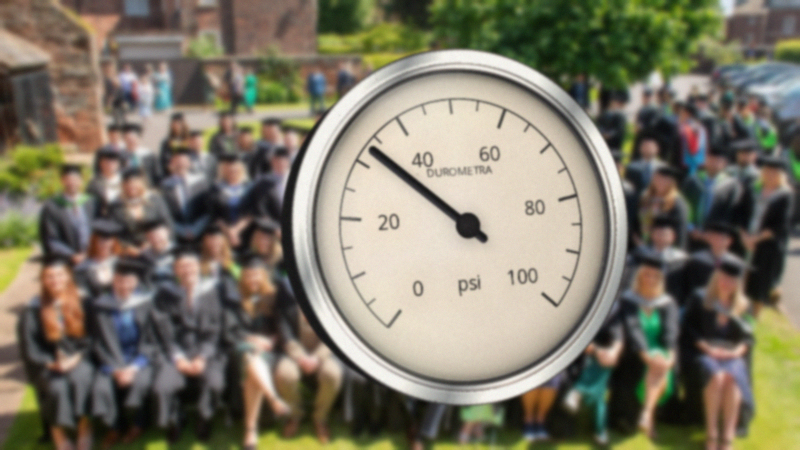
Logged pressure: 32.5 psi
